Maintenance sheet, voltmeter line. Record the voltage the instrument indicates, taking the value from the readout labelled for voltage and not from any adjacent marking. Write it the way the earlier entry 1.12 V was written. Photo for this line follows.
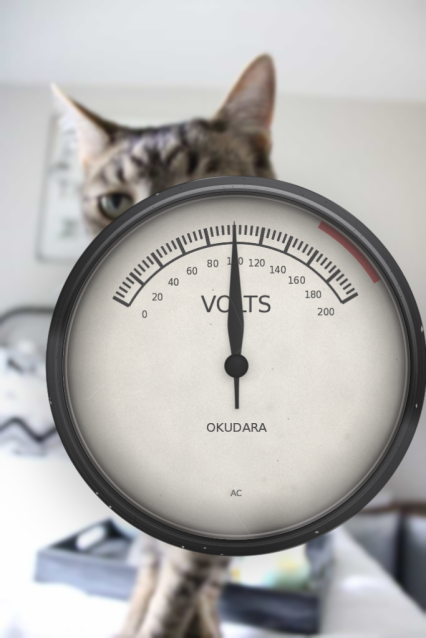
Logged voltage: 100 V
